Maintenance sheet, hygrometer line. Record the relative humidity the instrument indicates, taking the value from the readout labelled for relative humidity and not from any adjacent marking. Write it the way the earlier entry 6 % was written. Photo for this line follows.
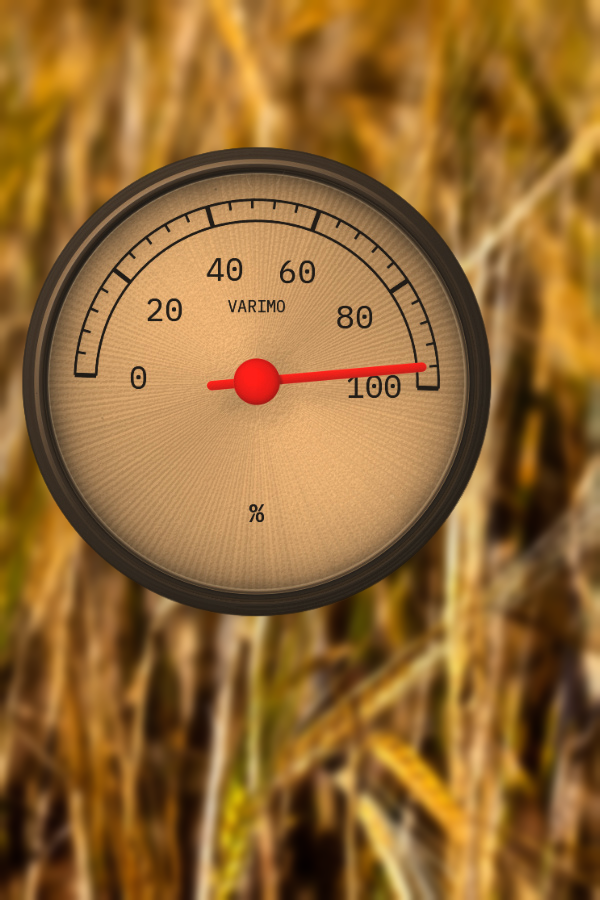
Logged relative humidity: 96 %
